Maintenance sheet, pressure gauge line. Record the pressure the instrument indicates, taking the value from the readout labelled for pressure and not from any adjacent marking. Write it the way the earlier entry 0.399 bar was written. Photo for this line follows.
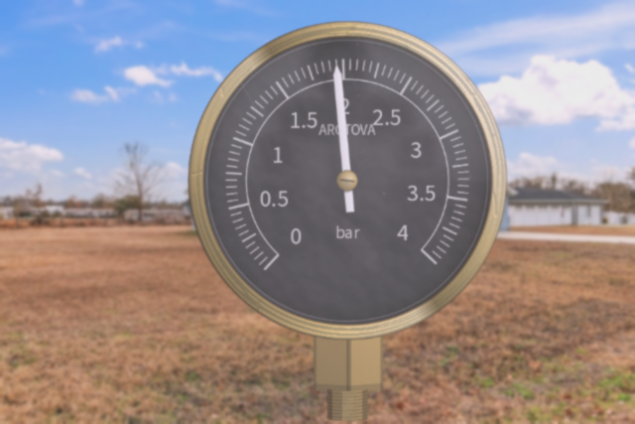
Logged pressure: 1.95 bar
